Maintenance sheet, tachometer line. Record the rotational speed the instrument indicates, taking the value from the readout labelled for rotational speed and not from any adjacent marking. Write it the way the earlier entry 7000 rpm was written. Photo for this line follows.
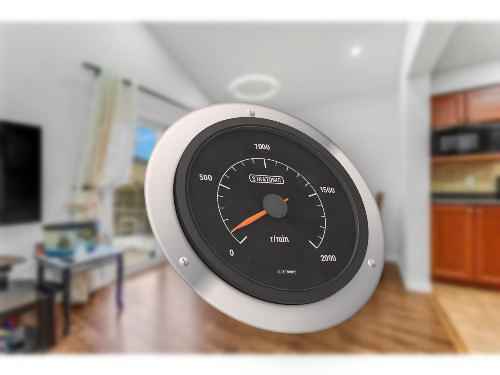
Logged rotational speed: 100 rpm
